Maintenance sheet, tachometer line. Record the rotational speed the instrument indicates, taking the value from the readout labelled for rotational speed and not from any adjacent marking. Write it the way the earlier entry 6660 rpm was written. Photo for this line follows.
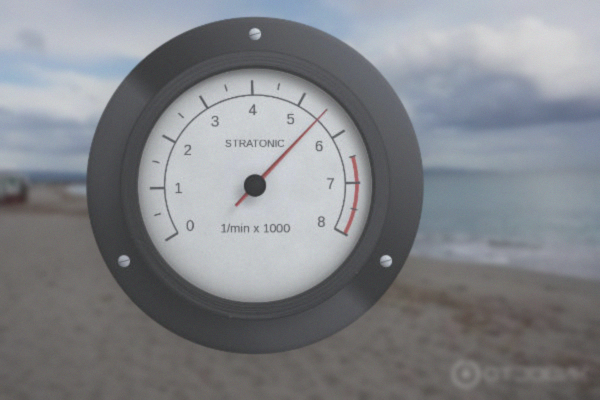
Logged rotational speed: 5500 rpm
